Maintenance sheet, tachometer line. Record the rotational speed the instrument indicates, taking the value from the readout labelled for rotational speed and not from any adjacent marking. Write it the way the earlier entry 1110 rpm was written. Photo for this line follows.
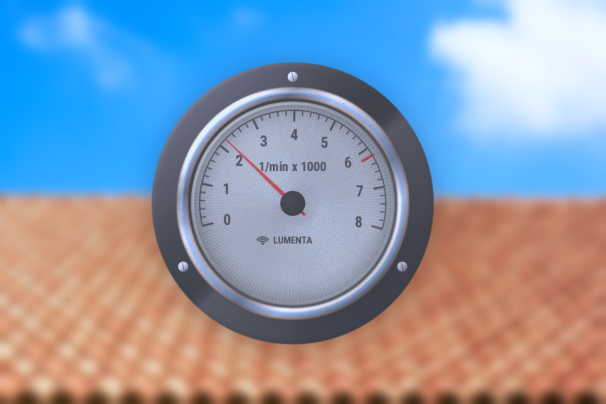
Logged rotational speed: 2200 rpm
